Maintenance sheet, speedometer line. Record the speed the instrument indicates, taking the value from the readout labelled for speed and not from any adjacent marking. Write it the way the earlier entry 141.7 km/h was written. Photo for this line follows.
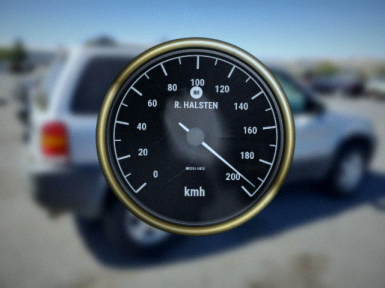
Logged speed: 195 km/h
